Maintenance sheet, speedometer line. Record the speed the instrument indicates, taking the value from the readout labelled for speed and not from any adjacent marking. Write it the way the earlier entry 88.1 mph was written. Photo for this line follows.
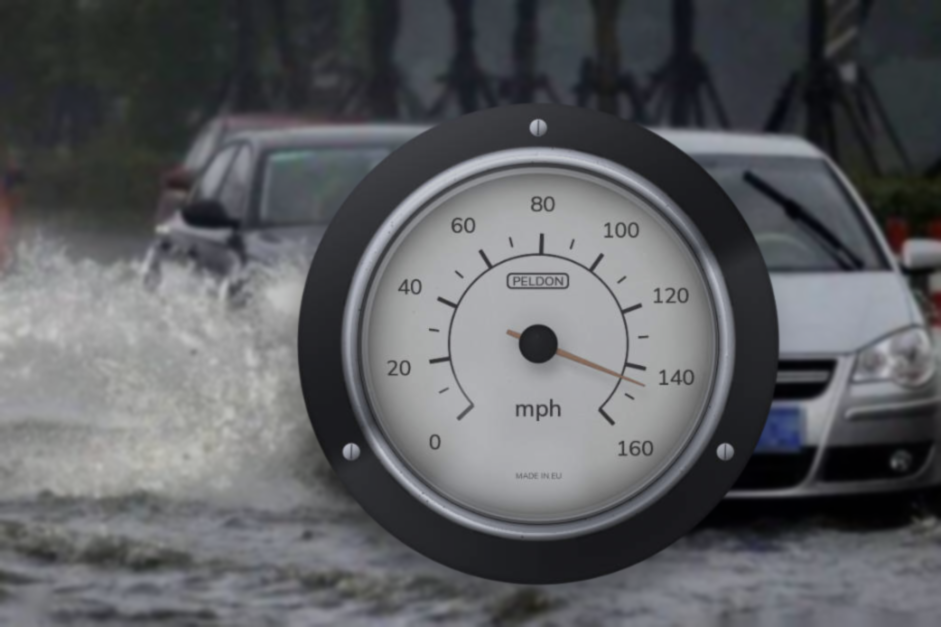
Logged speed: 145 mph
